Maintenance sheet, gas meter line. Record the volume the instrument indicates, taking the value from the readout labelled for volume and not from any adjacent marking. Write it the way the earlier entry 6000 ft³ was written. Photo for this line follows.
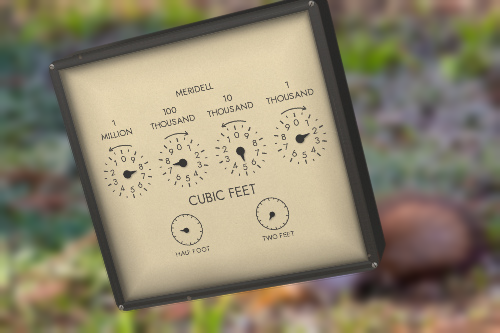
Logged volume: 775200 ft³
